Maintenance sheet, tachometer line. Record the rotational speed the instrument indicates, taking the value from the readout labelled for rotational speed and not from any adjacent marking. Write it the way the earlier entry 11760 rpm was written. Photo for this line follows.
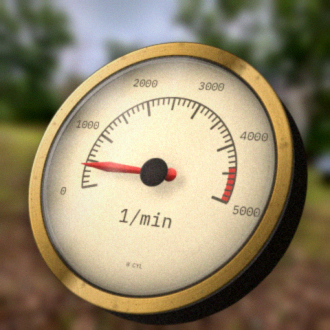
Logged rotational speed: 400 rpm
